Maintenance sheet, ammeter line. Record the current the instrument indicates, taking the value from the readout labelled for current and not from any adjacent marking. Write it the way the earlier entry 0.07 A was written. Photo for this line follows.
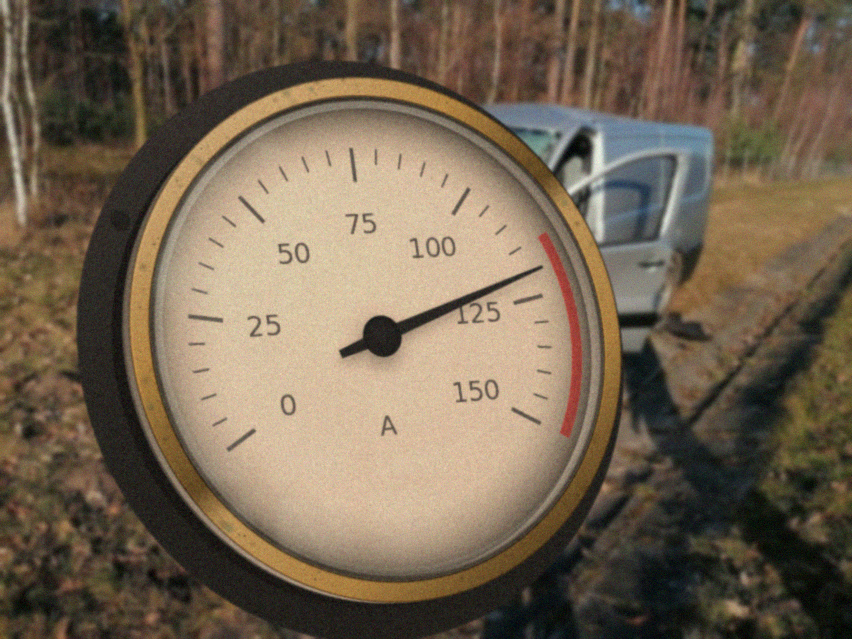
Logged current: 120 A
